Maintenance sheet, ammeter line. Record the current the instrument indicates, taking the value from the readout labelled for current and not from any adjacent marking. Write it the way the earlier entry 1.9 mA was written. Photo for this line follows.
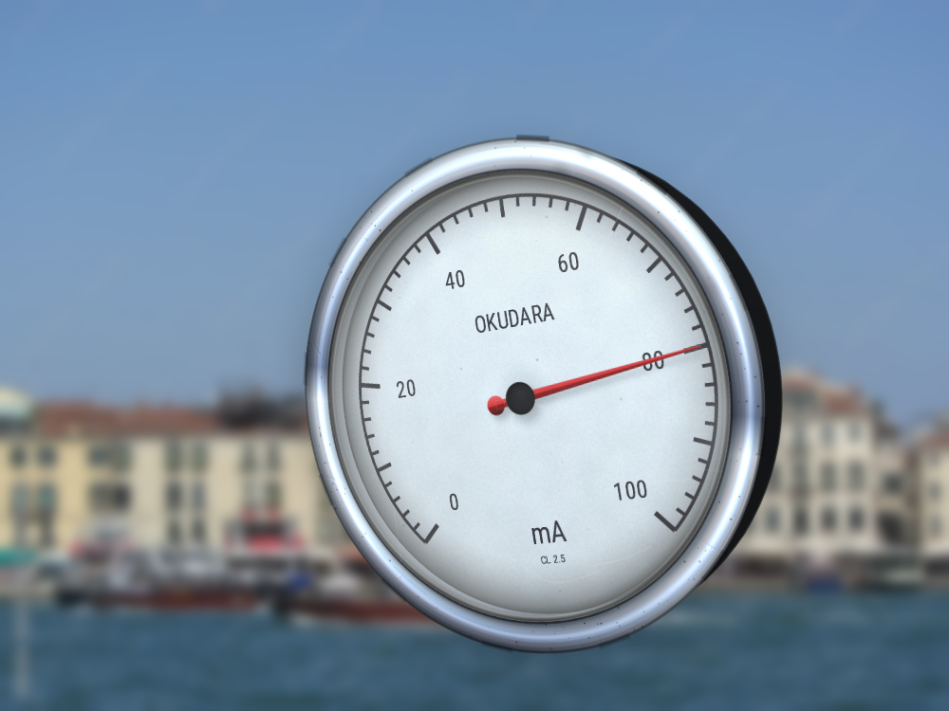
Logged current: 80 mA
